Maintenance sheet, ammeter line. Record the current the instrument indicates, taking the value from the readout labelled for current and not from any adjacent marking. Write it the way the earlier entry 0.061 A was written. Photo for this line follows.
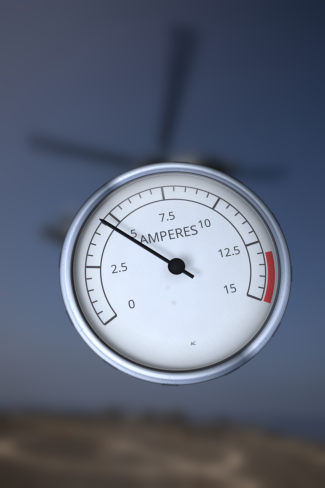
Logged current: 4.5 A
